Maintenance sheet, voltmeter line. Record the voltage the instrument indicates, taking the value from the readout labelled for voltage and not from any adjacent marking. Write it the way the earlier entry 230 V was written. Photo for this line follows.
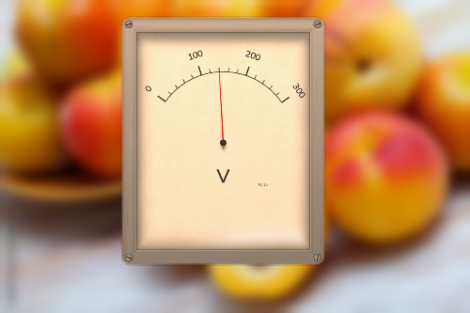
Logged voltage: 140 V
